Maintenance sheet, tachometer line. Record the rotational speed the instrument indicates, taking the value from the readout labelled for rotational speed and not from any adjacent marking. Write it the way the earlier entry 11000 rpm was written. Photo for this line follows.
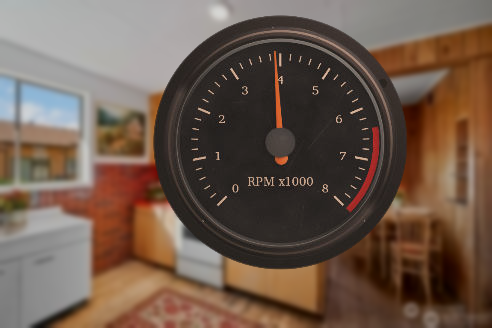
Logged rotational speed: 3900 rpm
